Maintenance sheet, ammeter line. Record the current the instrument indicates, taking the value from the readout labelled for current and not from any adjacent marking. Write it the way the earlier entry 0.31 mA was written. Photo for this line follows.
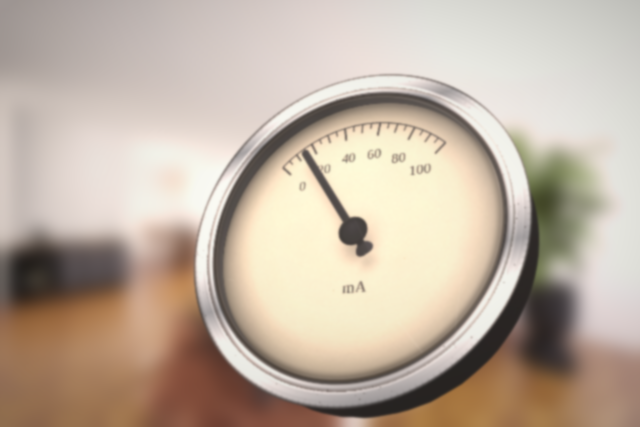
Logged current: 15 mA
